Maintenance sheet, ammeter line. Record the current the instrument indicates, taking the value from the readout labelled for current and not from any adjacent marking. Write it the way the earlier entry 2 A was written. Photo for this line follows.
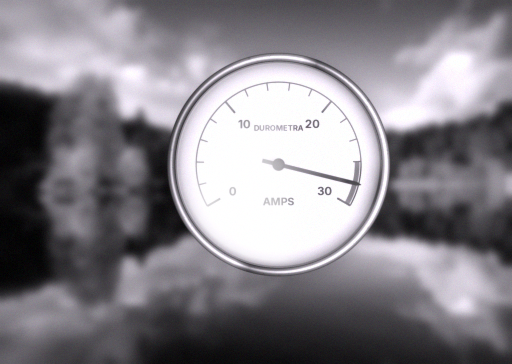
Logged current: 28 A
